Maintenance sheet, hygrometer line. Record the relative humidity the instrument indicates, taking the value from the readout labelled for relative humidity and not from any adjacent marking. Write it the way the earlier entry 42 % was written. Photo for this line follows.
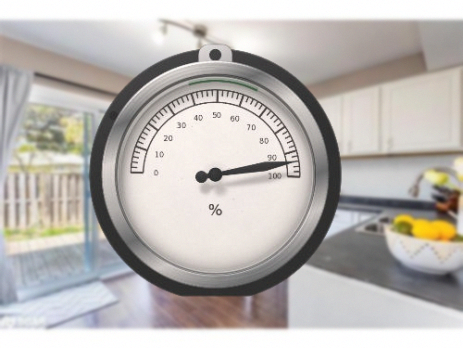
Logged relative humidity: 94 %
